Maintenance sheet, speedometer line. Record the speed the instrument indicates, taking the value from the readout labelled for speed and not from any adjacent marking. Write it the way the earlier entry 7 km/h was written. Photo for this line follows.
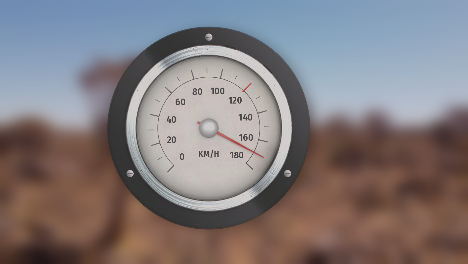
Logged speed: 170 km/h
